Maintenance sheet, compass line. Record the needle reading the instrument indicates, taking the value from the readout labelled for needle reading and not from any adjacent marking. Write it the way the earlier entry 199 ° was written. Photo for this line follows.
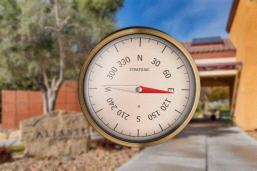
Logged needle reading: 95 °
